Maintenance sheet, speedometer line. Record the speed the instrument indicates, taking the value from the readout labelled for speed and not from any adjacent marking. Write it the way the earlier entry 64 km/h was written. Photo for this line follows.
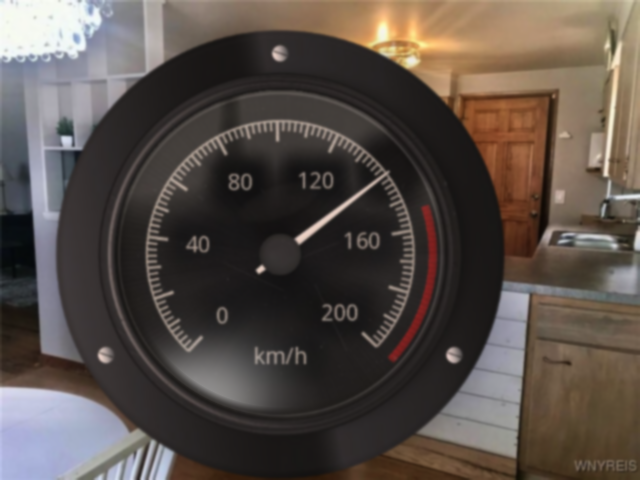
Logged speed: 140 km/h
